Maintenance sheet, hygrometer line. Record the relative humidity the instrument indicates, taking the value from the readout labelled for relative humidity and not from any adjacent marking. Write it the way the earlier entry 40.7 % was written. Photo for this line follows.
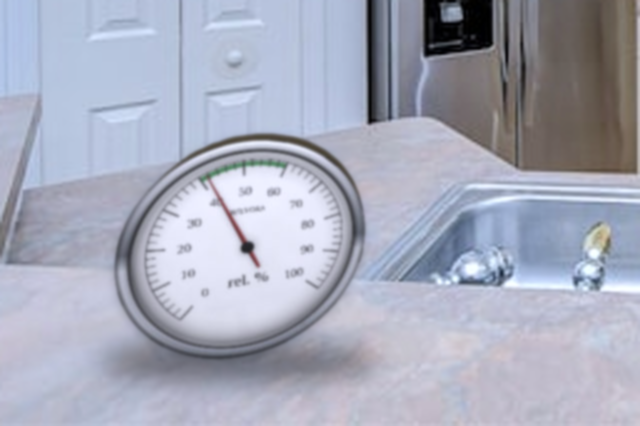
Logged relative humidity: 42 %
